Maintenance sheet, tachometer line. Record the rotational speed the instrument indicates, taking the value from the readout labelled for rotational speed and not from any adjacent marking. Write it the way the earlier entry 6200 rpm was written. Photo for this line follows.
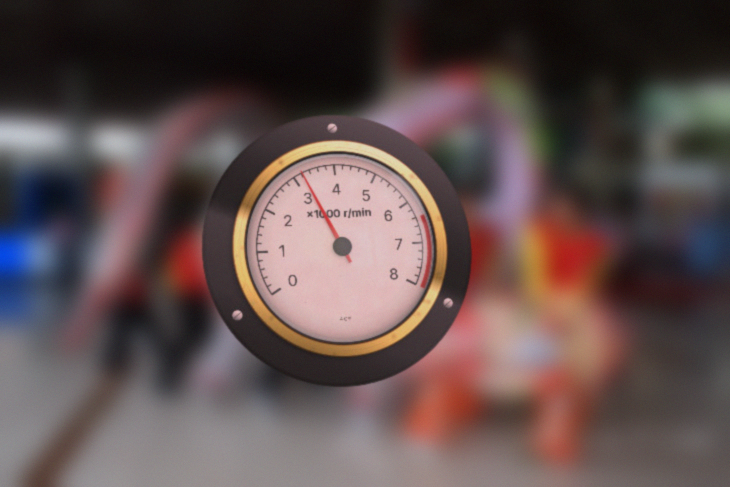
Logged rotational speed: 3200 rpm
